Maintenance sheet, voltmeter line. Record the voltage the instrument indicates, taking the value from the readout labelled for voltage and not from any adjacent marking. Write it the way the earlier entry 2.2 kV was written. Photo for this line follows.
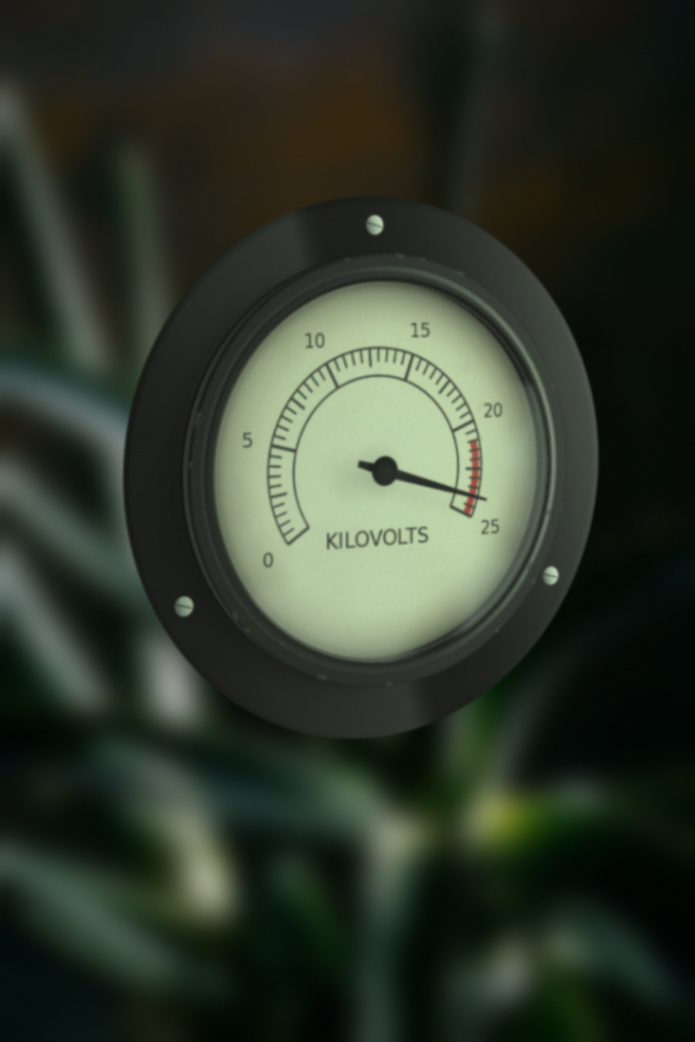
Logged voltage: 24 kV
